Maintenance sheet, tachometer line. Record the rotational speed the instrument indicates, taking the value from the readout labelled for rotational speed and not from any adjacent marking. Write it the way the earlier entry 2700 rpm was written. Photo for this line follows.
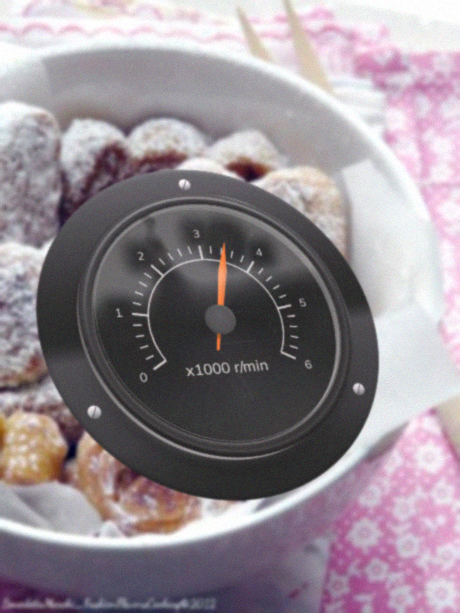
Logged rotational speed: 3400 rpm
